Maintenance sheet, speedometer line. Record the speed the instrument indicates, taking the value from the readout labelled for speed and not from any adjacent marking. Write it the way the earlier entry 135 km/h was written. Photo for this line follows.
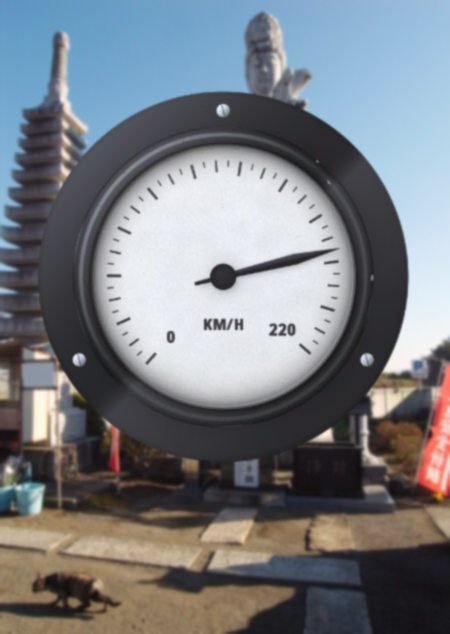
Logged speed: 175 km/h
